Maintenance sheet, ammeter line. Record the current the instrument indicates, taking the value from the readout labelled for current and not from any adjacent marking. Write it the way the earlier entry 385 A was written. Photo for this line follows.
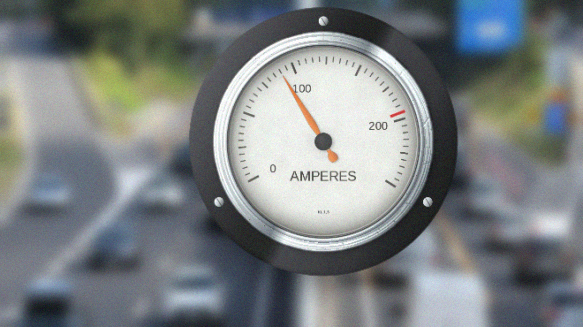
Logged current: 90 A
